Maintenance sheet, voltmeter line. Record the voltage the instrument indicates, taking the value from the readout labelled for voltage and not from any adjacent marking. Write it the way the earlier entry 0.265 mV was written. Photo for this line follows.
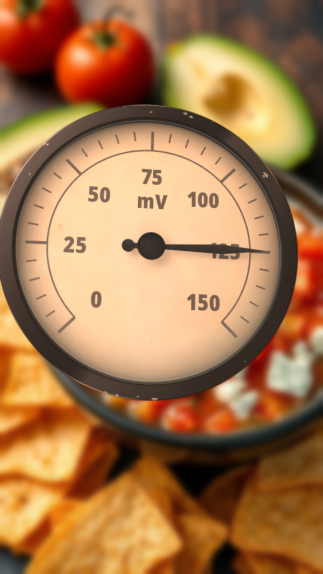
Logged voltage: 125 mV
